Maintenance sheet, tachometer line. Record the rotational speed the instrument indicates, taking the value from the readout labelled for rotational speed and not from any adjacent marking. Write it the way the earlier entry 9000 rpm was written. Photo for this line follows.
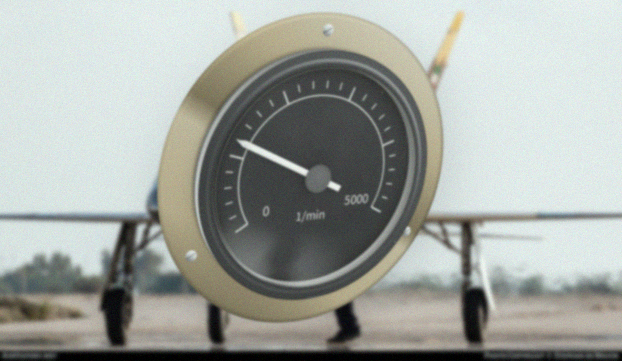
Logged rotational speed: 1200 rpm
